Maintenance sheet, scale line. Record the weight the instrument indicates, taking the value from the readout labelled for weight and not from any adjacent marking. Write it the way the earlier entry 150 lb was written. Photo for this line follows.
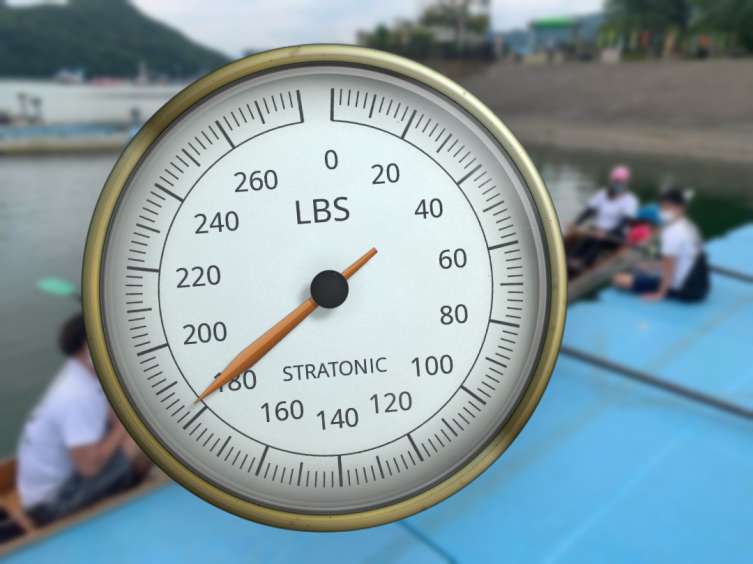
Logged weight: 183 lb
